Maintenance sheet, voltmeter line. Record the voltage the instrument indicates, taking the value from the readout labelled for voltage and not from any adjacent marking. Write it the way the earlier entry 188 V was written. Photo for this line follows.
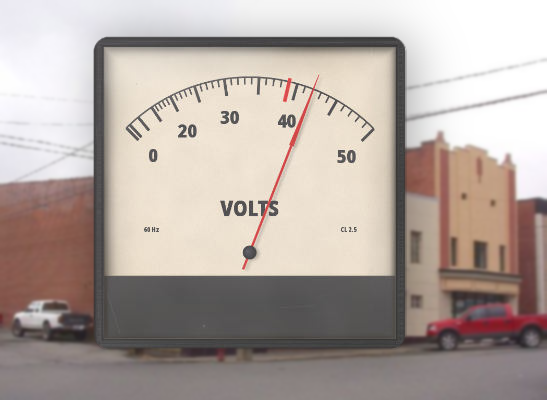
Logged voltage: 42 V
